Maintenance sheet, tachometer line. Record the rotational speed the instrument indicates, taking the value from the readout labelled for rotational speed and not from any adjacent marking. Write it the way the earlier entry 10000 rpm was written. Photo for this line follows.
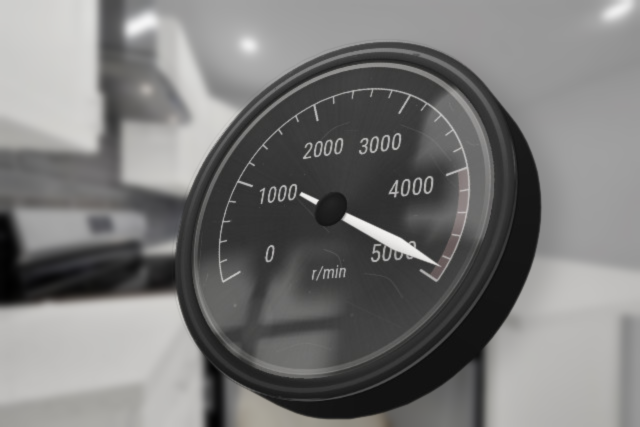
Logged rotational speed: 4900 rpm
